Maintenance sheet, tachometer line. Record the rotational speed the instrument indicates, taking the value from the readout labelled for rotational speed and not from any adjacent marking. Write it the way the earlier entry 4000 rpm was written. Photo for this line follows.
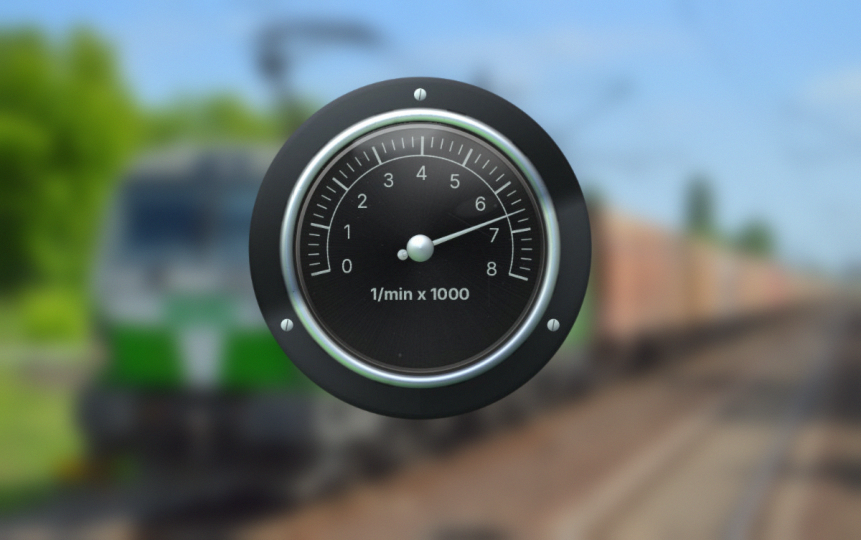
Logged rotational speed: 6600 rpm
